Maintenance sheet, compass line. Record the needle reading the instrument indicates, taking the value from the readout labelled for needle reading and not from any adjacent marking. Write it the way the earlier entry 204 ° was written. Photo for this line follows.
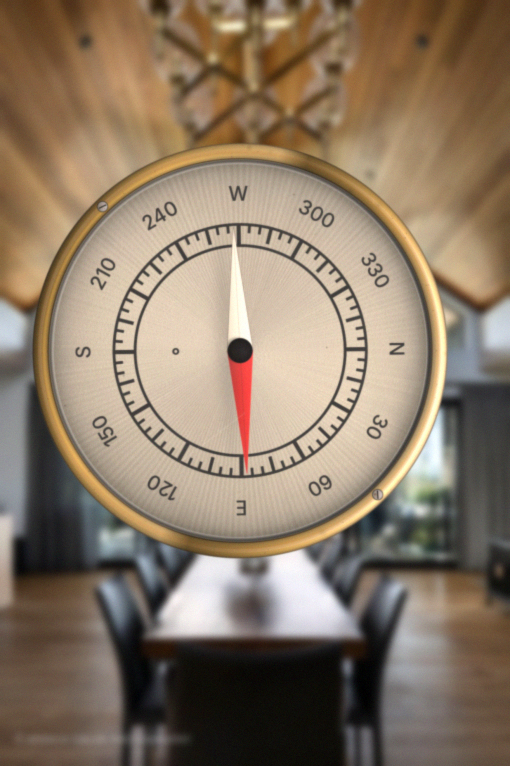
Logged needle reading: 87.5 °
